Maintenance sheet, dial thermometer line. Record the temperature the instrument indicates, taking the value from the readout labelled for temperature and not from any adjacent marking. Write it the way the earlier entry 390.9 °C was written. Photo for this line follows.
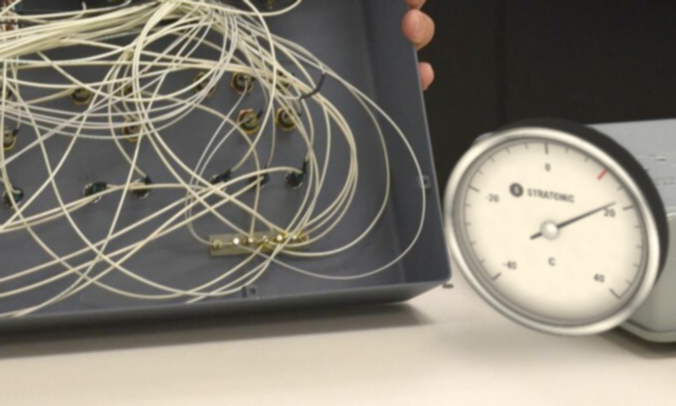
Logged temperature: 18 °C
